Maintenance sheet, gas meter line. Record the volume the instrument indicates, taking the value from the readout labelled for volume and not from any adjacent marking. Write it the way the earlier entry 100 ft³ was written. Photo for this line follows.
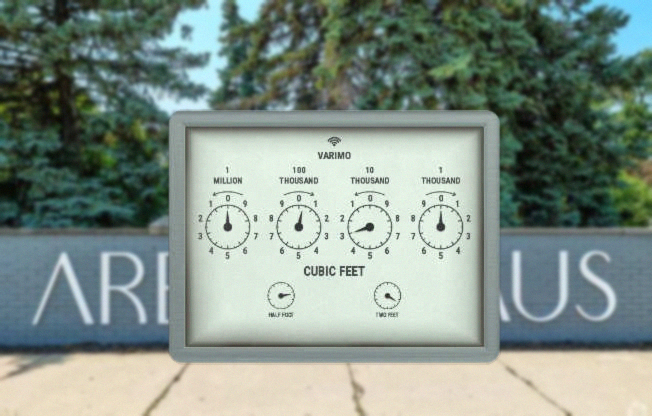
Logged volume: 3000 ft³
